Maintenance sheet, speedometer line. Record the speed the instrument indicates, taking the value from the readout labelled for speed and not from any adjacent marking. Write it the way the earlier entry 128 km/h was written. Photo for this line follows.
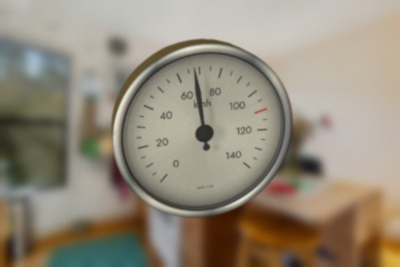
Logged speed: 67.5 km/h
